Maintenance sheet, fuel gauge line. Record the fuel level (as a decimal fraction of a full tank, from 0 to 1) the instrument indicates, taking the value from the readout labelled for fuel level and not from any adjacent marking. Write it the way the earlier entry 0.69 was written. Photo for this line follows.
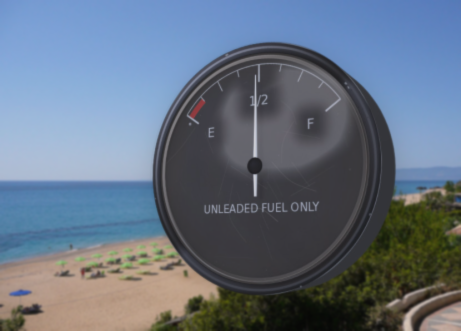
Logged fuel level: 0.5
